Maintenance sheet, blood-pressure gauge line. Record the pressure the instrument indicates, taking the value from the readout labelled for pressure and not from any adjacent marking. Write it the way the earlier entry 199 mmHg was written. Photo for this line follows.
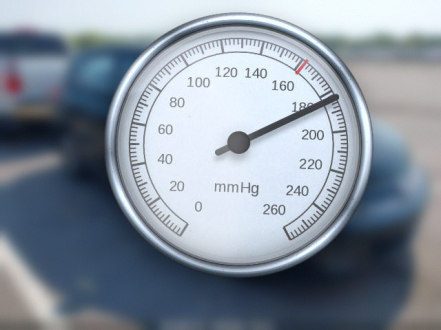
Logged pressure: 184 mmHg
